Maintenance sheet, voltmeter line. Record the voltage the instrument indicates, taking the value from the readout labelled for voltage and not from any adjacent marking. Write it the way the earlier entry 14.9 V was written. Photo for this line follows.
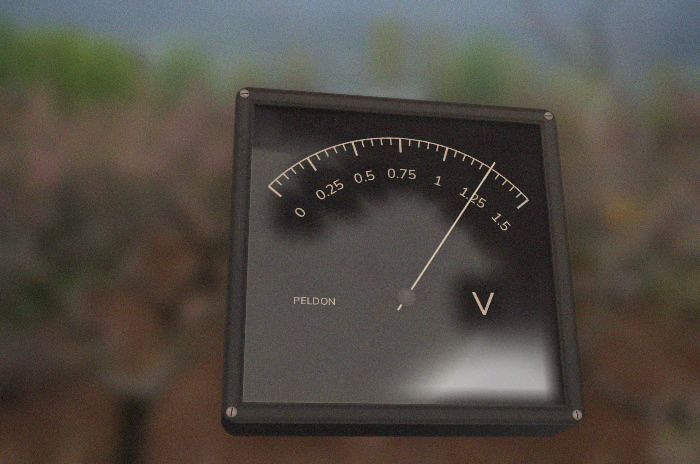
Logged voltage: 1.25 V
